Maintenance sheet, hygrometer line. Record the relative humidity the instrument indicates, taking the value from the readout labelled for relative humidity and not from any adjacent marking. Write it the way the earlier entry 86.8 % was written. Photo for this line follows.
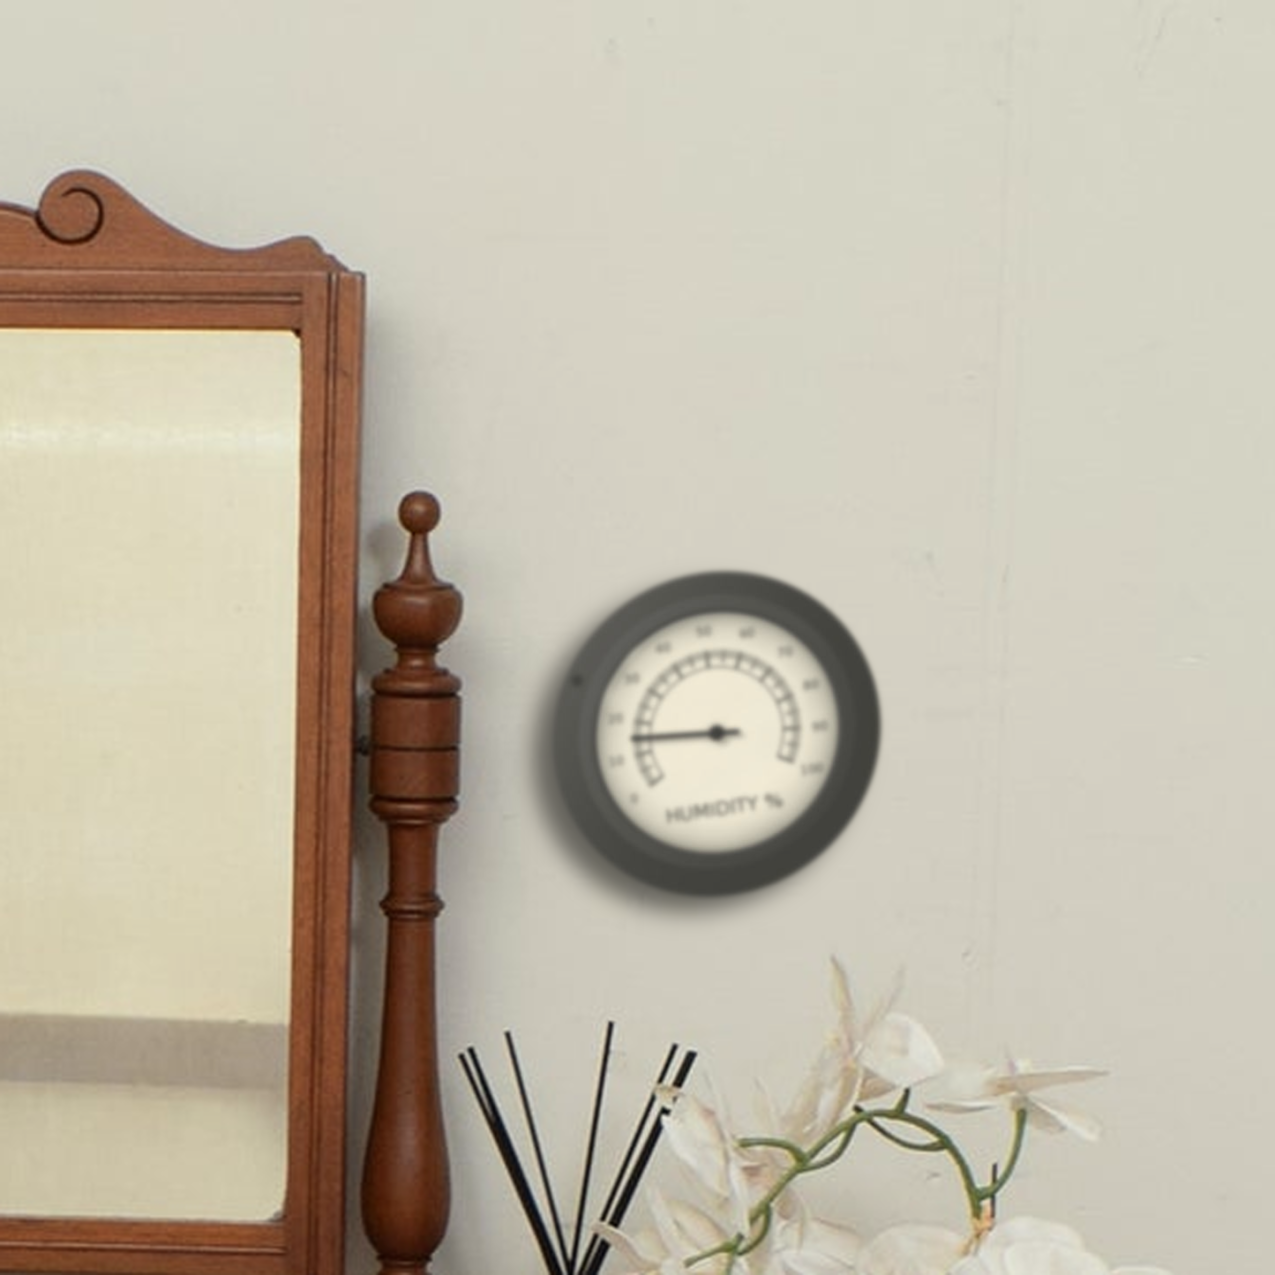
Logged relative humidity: 15 %
